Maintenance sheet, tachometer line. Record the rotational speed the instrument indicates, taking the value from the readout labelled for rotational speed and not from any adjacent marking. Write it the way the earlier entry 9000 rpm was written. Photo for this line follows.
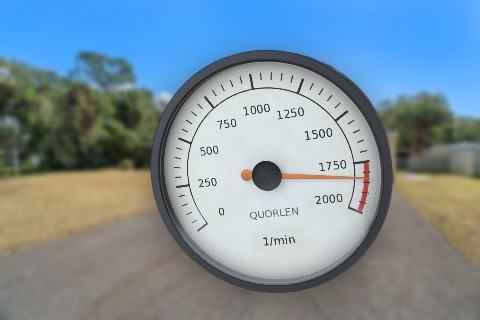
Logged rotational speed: 1825 rpm
